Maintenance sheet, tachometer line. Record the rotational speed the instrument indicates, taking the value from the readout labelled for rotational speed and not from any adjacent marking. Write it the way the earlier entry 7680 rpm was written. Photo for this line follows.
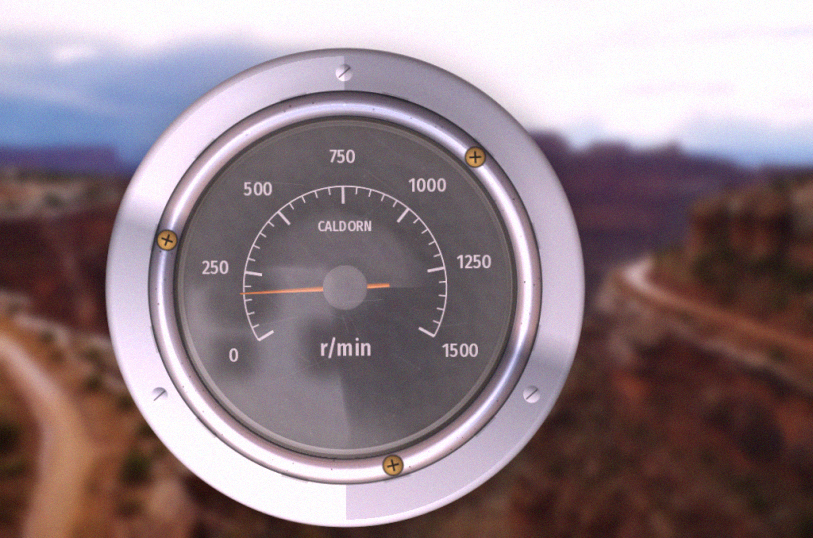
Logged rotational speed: 175 rpm
